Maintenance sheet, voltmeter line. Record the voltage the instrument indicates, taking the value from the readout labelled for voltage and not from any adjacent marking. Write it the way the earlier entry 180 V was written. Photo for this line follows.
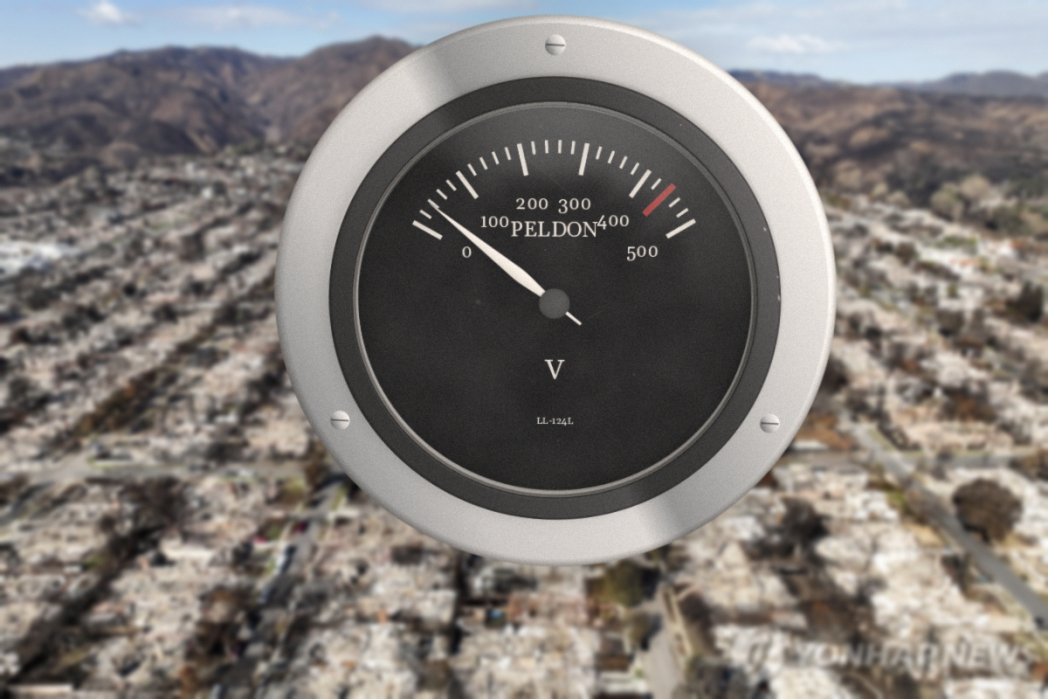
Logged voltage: 40 V
